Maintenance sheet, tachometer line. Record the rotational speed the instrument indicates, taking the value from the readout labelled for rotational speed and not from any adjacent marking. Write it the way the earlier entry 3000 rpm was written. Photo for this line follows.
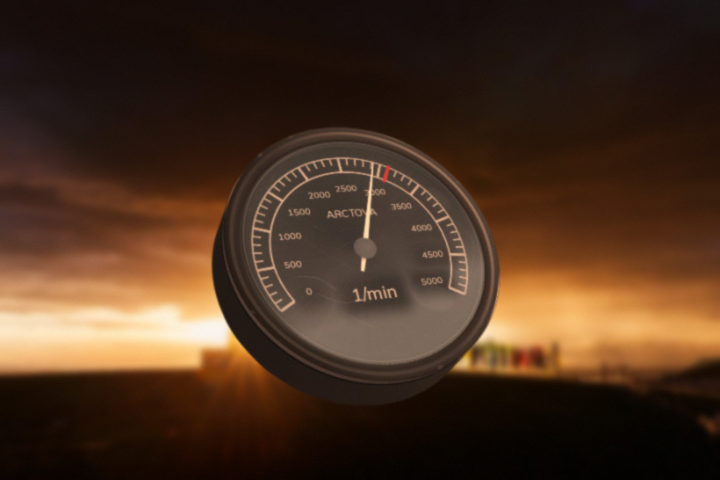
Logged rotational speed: 2900 rpm
